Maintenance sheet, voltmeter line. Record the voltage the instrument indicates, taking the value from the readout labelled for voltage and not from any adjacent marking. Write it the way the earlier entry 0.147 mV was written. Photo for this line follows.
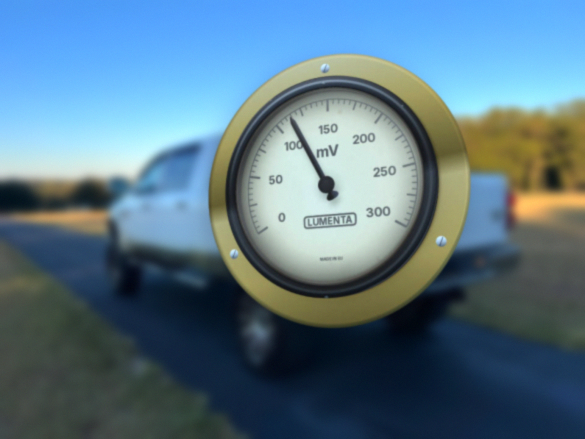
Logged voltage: 115 mV
